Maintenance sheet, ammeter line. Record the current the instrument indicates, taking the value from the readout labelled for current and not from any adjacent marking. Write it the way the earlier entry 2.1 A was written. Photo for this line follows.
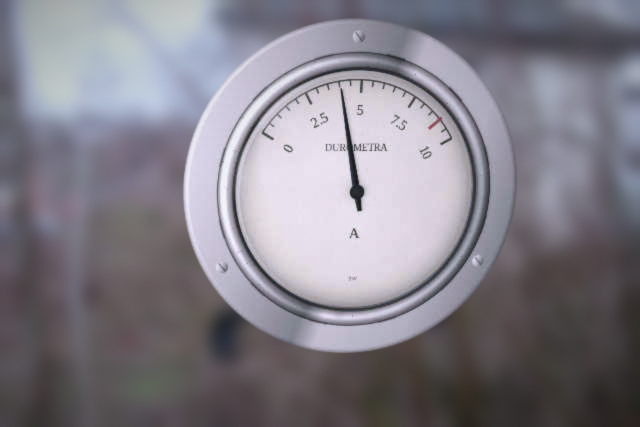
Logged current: 4 A
